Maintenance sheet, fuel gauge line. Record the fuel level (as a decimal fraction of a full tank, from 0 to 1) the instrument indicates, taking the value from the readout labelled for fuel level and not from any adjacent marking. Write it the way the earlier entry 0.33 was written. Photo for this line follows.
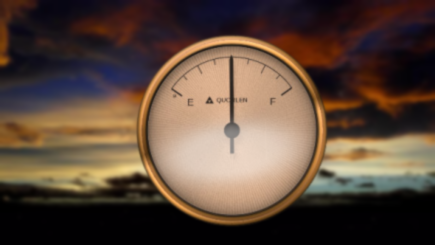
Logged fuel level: 0.5
